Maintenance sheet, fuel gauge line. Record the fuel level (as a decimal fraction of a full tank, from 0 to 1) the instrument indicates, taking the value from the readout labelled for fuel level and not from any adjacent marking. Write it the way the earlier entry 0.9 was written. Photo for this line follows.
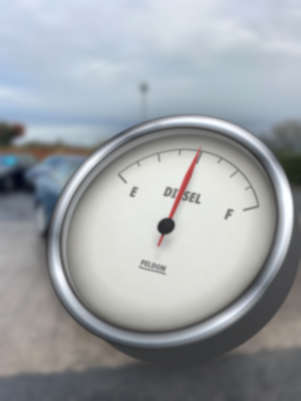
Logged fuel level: 0.5
